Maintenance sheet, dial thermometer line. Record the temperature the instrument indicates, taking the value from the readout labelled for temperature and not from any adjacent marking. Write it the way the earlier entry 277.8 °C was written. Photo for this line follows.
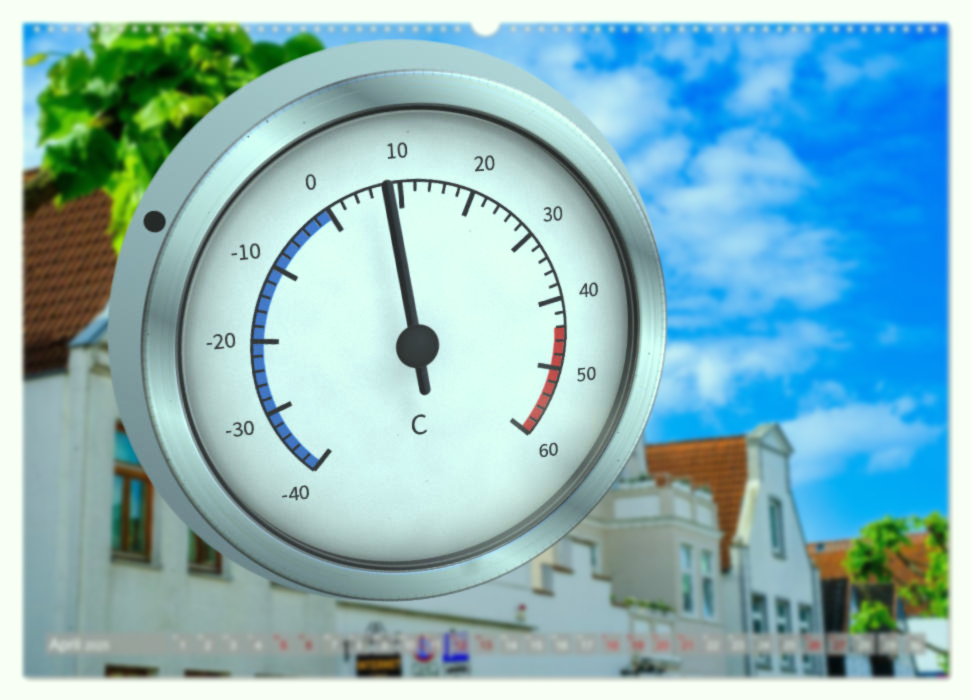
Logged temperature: 8 °C
